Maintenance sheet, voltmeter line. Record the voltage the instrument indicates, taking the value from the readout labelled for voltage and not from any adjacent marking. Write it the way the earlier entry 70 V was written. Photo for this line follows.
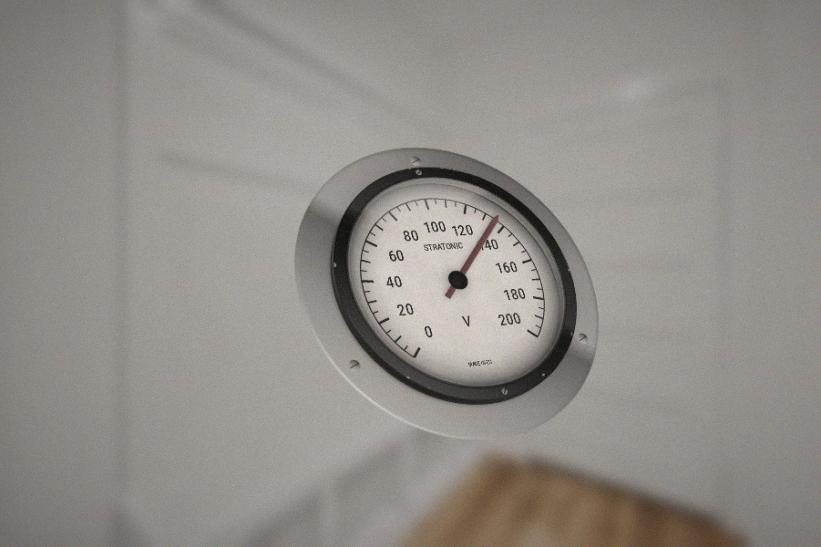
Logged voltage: 135 V
